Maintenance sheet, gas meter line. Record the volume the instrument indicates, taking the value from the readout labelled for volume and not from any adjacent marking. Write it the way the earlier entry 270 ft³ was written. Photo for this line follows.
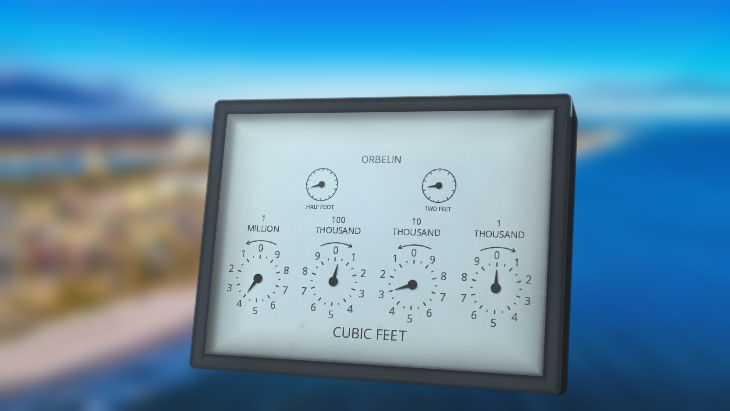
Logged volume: 403000 ft³
